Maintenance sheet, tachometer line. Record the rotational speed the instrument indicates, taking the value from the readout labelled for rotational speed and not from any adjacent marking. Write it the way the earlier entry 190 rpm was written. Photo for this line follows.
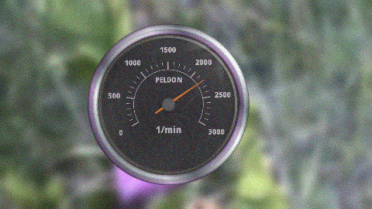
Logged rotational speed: 2200 rpm
